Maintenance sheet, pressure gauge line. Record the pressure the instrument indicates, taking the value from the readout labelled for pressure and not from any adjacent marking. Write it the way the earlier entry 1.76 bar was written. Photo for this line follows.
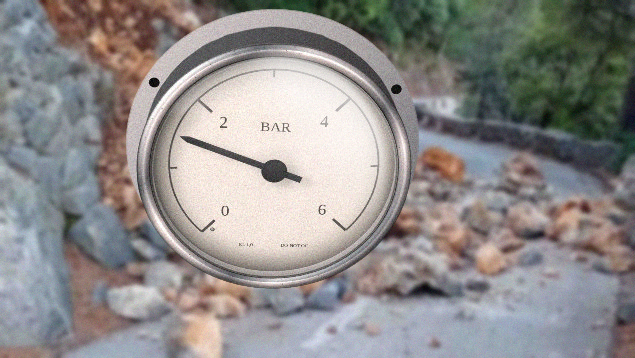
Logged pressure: 1.5 bar
